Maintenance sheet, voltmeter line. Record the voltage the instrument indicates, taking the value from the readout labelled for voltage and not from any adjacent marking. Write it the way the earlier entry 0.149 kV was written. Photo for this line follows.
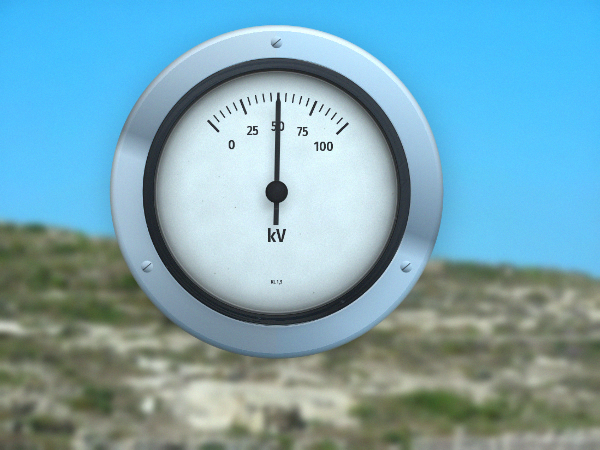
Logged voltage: 50 kV
